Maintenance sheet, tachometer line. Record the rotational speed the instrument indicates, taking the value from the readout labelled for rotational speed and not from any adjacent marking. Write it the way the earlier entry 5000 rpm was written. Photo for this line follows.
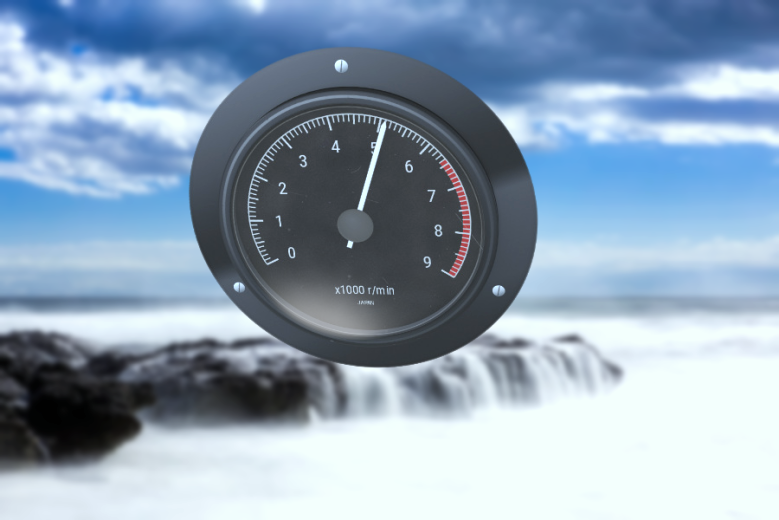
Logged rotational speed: 5100 rpm
